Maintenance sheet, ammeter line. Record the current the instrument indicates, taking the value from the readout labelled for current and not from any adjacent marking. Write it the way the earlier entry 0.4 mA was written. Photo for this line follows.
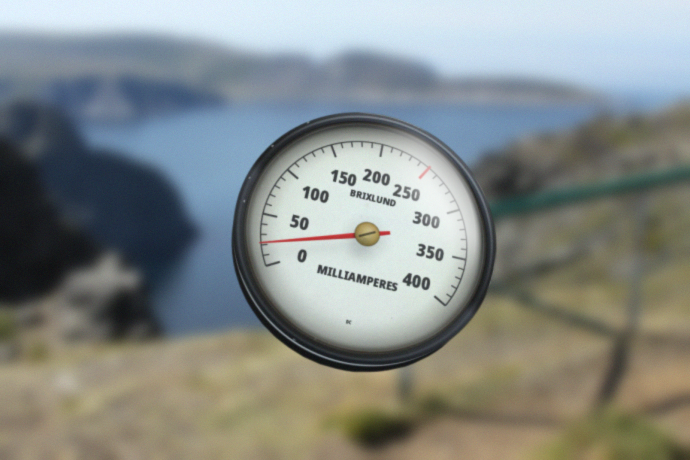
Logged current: 20 mA
